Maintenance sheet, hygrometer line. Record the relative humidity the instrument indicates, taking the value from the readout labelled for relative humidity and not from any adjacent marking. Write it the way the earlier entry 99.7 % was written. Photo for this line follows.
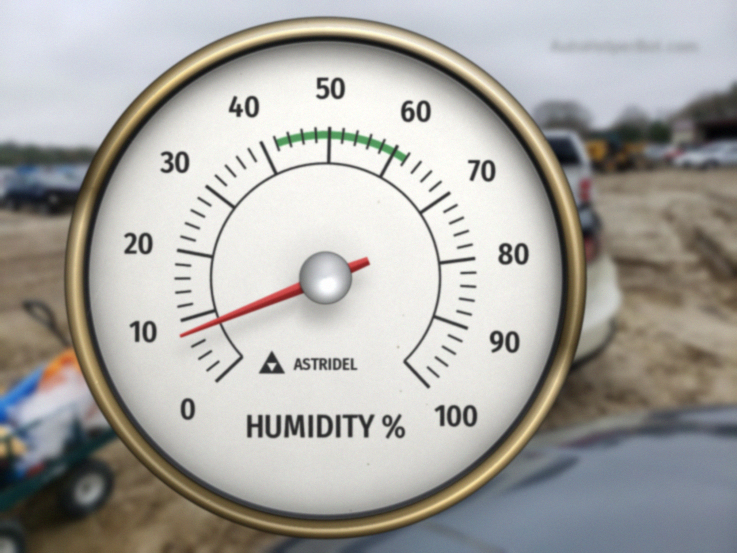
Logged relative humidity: 8 %
